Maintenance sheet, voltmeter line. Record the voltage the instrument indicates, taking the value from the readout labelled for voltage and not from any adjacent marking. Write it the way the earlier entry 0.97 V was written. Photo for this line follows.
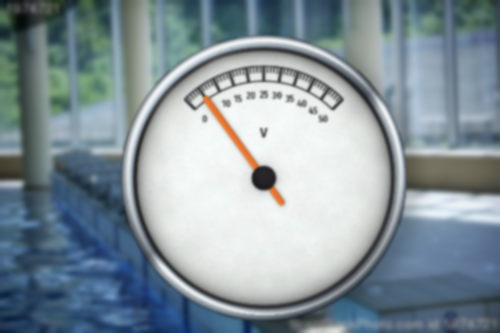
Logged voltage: 5 V
